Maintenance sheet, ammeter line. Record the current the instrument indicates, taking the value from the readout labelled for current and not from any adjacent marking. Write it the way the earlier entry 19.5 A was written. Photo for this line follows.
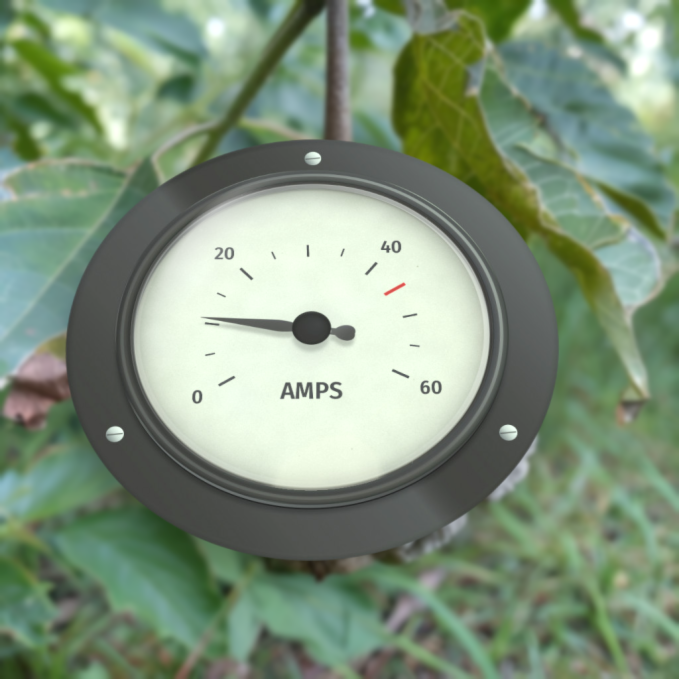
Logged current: 10 A
